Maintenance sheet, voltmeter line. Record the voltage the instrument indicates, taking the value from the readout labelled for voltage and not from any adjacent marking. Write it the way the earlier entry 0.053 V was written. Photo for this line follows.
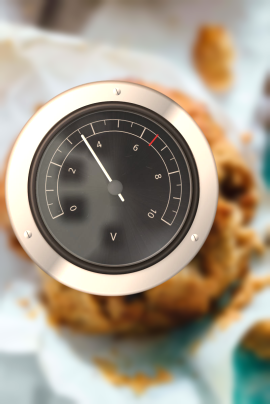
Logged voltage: 3.5 V
